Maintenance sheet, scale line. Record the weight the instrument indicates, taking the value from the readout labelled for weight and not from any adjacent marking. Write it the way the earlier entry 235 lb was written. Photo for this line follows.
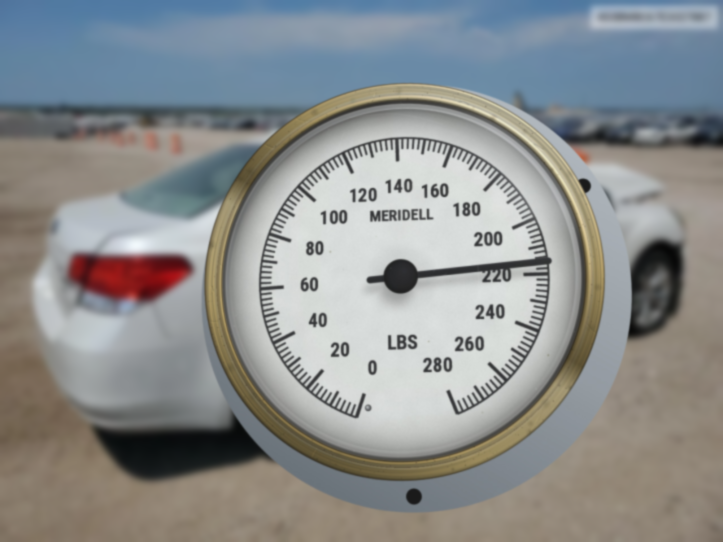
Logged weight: 216 lb
